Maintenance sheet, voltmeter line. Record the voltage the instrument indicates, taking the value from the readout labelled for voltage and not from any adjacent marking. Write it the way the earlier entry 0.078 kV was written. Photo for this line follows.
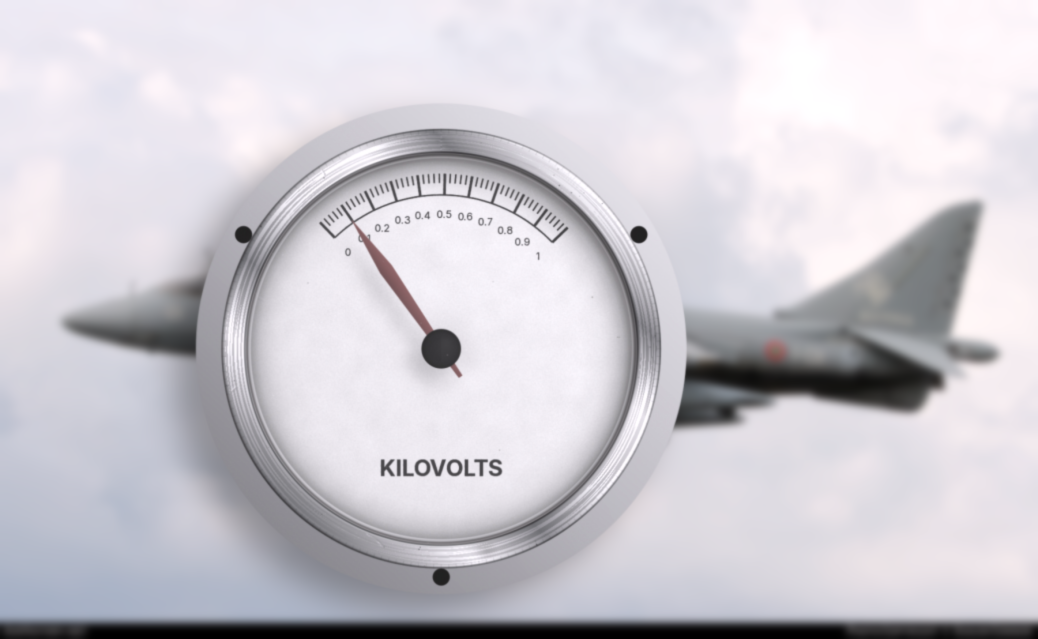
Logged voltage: 0.1 kV
